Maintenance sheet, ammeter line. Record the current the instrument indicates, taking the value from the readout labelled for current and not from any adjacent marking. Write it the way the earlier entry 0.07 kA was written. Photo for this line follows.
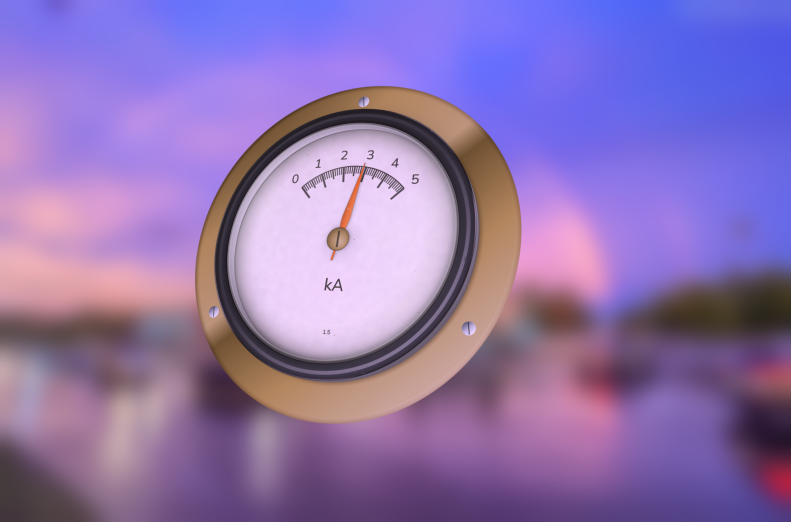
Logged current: 3 kA
